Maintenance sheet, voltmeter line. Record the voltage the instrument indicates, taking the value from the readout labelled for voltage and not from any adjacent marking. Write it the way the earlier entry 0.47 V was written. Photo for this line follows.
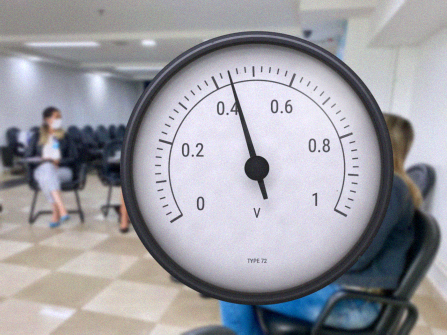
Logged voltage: 0.44 V
